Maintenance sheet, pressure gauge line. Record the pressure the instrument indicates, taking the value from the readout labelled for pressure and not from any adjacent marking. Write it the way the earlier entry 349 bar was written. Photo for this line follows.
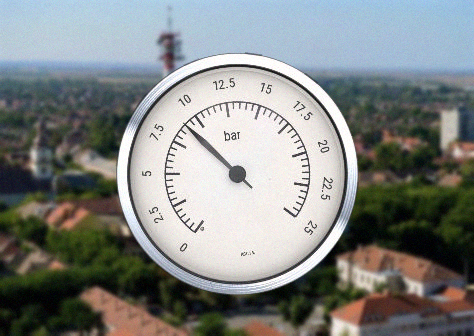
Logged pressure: 9 bar
